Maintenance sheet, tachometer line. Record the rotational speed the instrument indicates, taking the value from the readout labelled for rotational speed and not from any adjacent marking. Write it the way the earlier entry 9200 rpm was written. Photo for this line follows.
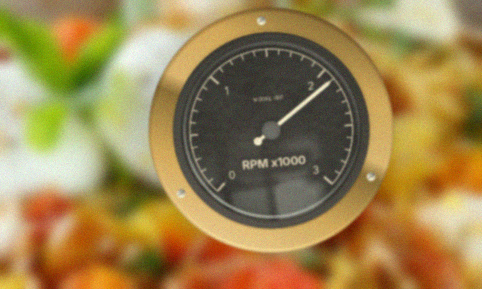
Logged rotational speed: 2100 rpm
